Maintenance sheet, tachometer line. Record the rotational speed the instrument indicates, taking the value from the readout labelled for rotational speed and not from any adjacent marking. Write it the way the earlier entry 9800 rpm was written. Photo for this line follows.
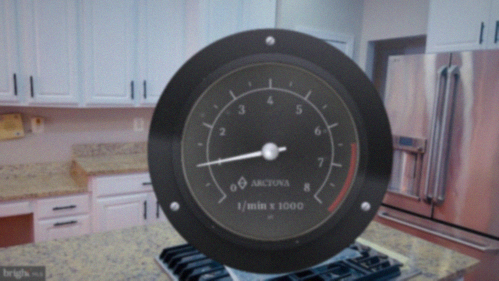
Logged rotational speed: 1000 rpm
